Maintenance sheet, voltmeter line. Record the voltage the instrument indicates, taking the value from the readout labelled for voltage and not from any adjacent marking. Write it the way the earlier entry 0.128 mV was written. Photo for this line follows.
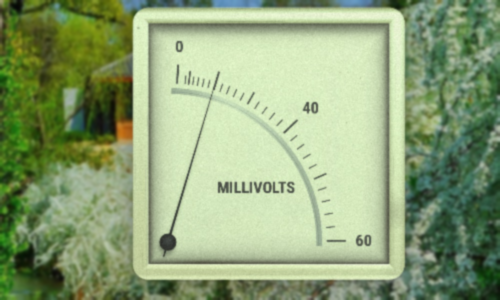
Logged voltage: 20 mV
